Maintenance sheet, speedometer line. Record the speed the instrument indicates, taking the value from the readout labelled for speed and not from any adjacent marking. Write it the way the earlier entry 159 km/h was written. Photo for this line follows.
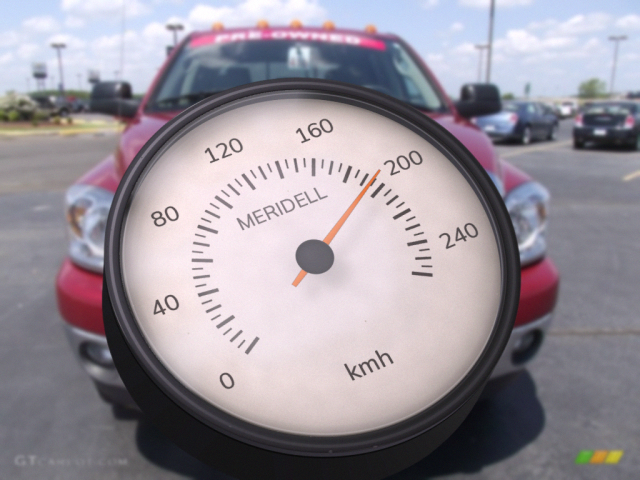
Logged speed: 195 km/h
